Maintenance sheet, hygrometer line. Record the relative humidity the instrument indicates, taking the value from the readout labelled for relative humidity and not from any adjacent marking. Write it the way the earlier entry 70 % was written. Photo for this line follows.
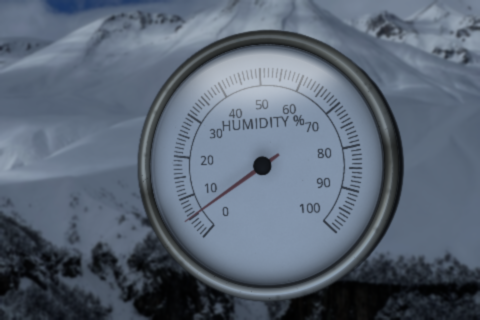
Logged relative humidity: 5 %
